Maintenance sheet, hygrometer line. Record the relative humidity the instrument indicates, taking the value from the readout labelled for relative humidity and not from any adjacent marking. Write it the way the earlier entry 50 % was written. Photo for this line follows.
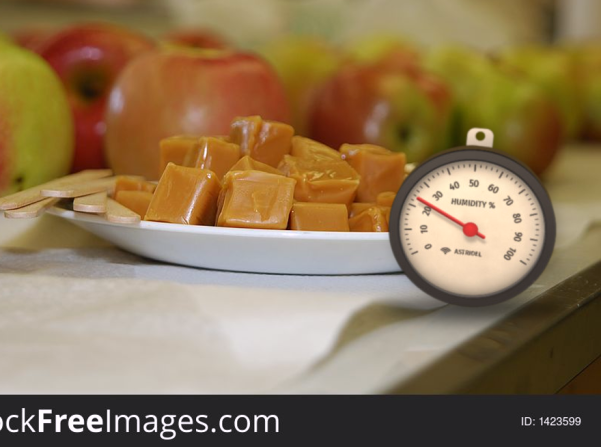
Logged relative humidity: 24 %
